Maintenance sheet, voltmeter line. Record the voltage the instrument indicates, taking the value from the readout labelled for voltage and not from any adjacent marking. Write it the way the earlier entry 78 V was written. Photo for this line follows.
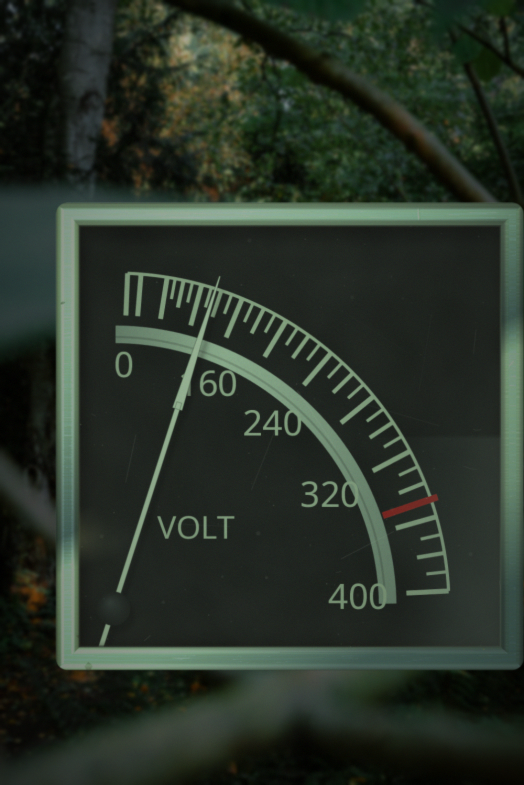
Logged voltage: 135 V
